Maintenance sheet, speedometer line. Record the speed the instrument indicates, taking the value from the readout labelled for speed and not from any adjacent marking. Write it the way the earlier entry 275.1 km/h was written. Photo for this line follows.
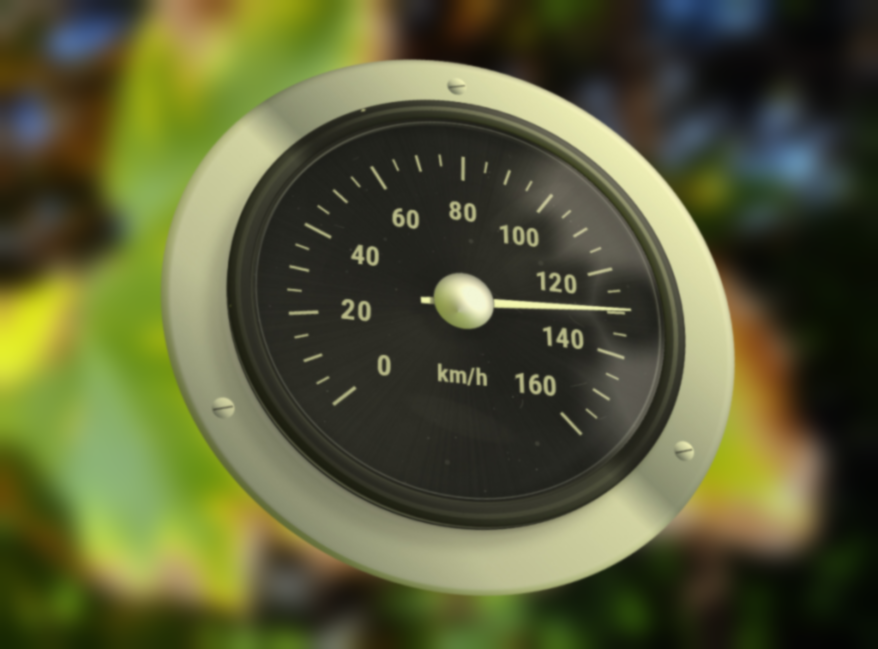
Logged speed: 130 km/h
